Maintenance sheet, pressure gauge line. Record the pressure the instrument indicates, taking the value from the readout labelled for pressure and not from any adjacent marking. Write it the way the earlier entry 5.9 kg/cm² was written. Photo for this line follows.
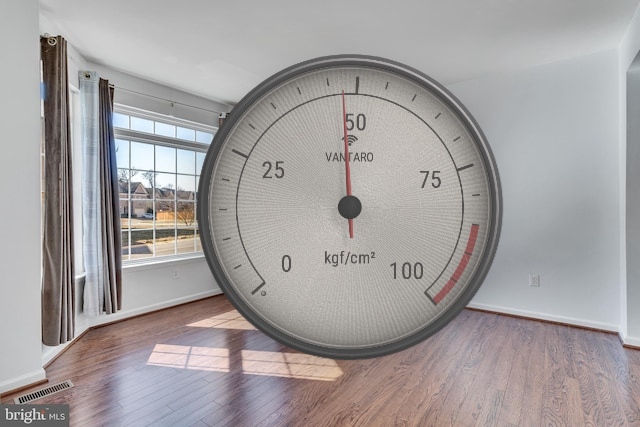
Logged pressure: 47.5 kg/cm²
